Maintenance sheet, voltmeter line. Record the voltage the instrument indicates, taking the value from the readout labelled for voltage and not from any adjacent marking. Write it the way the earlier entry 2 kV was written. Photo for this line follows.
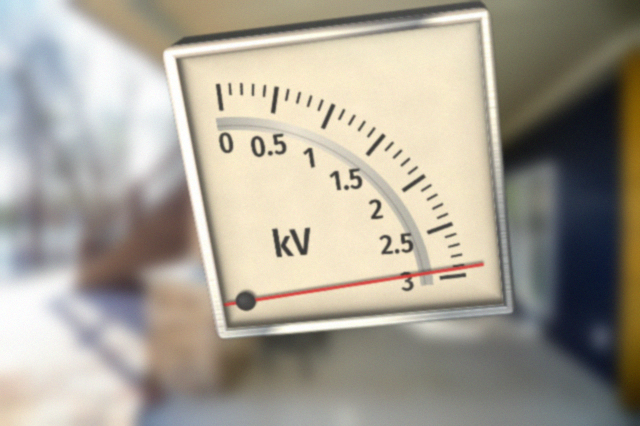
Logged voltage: 2.9 kV
